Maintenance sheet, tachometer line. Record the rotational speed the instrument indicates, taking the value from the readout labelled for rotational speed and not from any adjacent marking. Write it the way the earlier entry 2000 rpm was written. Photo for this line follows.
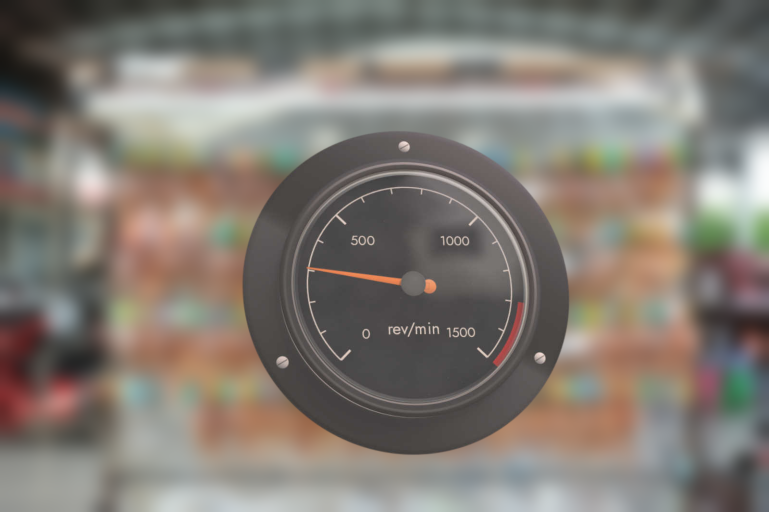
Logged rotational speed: 300 rpm
